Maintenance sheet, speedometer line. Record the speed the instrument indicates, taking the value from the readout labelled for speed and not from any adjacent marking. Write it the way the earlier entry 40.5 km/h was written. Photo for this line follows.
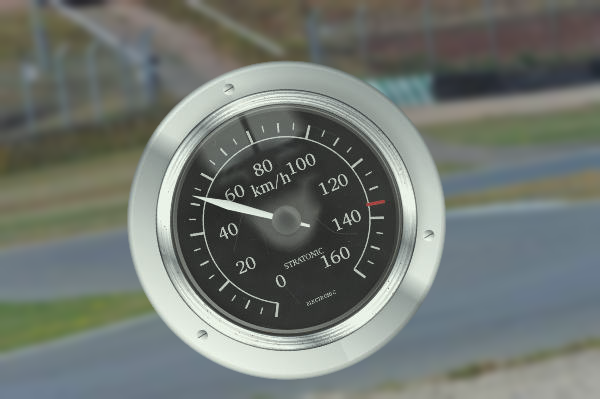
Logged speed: 52.5 km/h
